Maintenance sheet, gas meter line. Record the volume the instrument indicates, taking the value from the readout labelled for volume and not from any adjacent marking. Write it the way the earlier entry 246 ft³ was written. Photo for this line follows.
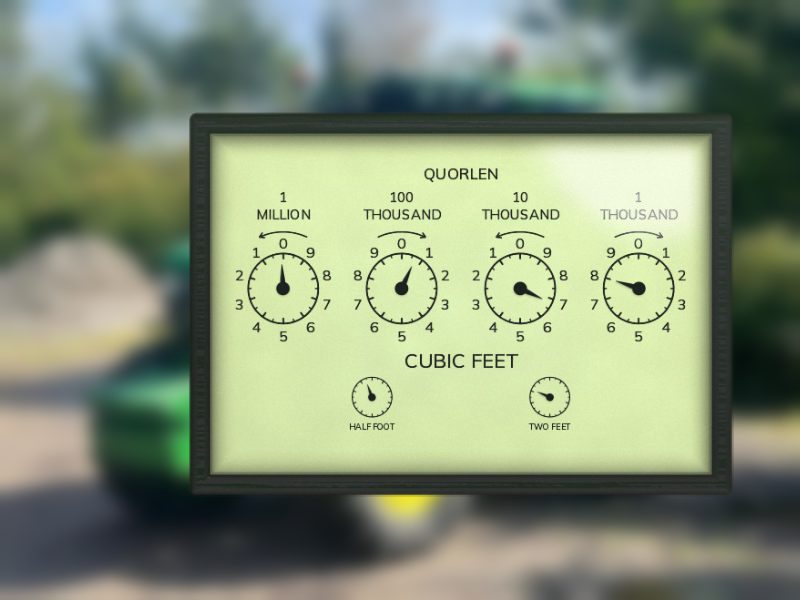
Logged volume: 6800 ft³
